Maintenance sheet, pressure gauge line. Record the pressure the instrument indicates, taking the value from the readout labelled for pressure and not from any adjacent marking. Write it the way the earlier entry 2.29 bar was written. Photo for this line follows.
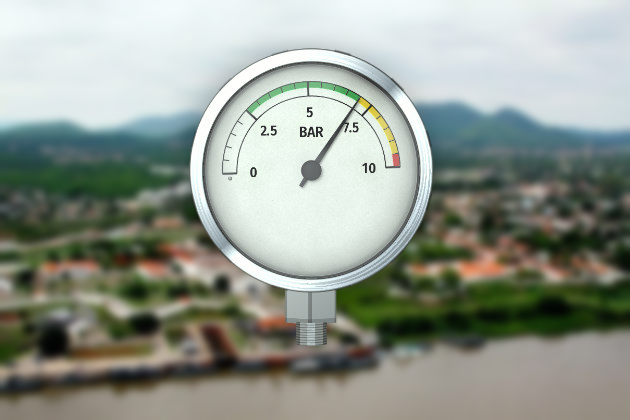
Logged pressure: 7 bar
